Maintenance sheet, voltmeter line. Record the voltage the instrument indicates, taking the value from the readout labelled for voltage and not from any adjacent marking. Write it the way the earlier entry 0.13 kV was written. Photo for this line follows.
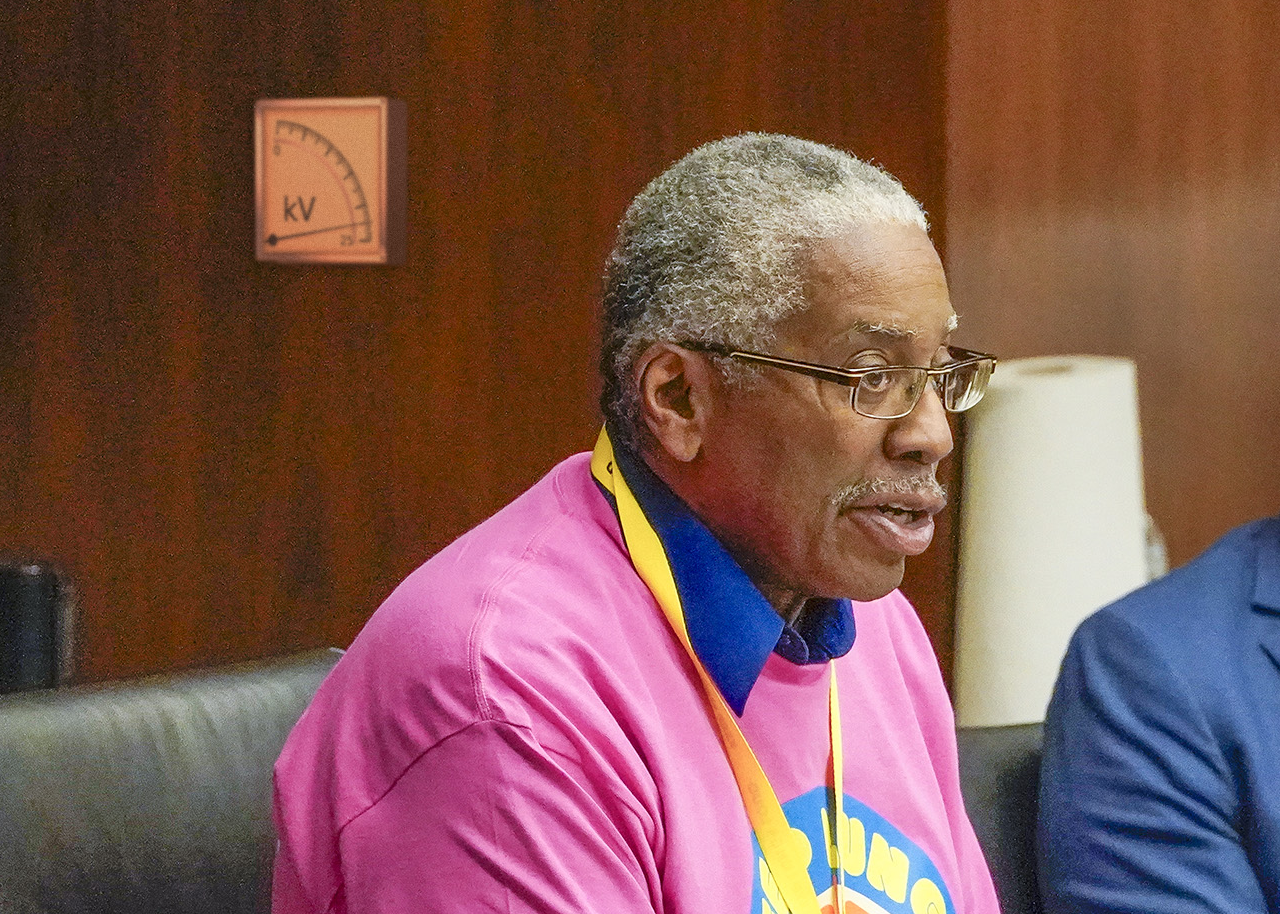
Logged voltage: 22.5 kV
